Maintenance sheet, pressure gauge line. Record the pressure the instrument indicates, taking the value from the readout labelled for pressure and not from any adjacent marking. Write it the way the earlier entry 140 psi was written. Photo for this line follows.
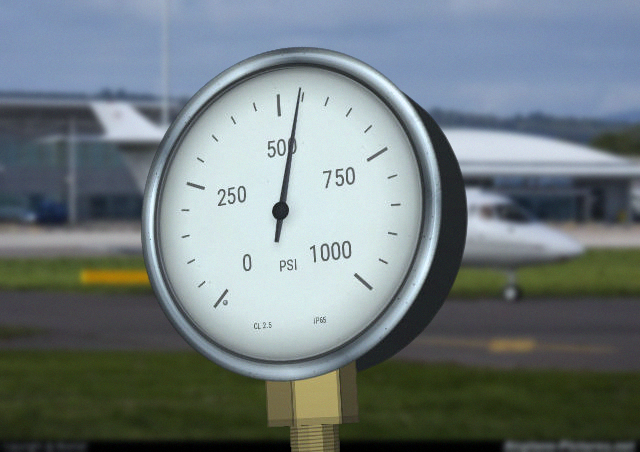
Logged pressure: 550 psi
